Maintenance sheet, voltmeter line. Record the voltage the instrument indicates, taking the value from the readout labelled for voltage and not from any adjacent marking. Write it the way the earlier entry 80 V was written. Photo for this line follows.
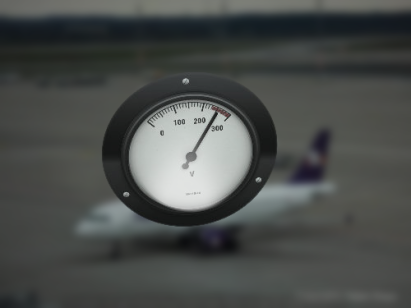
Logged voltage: 250 V
